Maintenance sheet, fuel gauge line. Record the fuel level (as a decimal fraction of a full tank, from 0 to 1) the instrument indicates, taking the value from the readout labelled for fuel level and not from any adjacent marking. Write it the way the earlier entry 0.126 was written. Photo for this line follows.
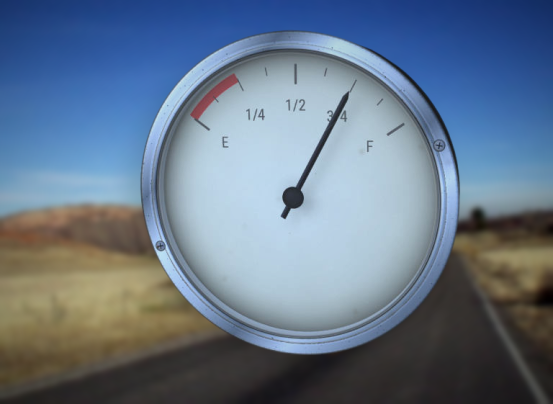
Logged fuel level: 0.75
